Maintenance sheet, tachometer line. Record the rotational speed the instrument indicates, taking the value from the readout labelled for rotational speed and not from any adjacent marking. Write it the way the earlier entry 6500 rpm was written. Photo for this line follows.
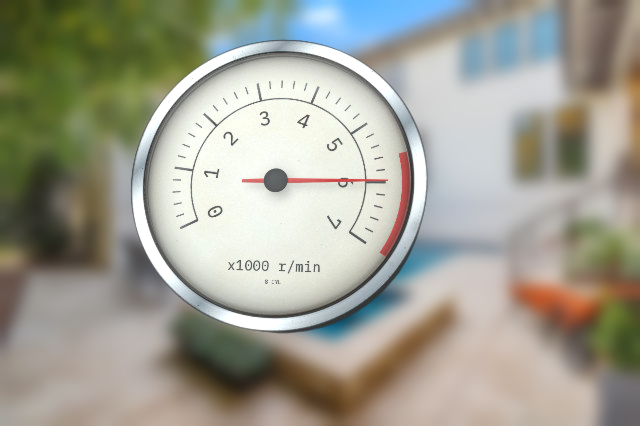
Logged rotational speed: 6000 rpm
